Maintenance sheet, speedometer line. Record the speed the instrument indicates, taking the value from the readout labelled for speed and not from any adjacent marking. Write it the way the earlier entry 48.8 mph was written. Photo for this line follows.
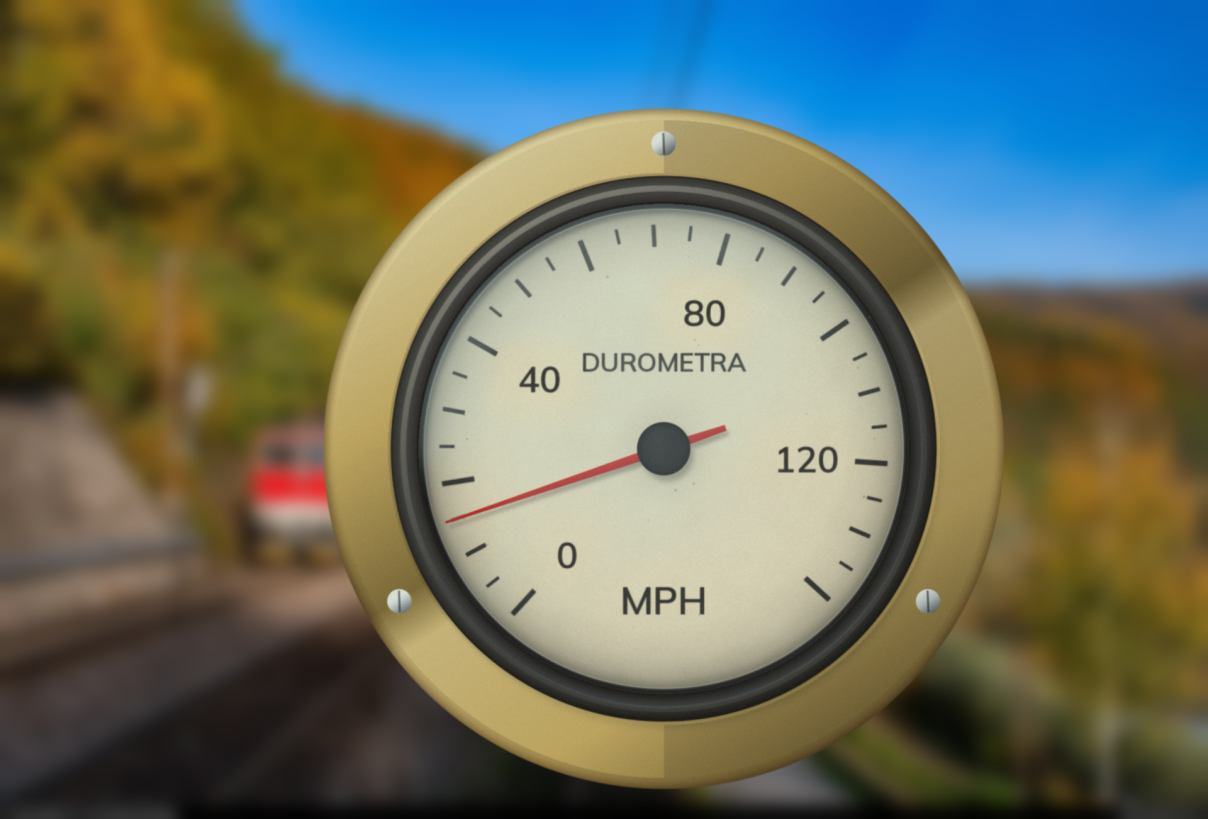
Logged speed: 15 mph
